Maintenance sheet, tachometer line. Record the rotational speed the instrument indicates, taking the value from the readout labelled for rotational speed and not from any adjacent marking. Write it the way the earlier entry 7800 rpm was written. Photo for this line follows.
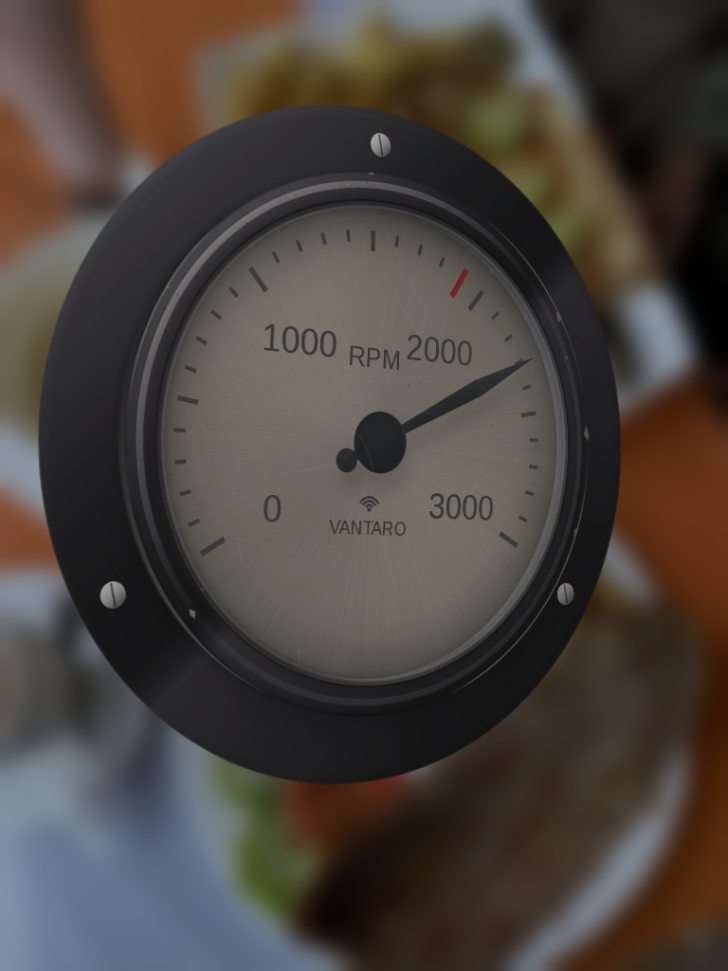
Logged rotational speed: 2300 rpm
